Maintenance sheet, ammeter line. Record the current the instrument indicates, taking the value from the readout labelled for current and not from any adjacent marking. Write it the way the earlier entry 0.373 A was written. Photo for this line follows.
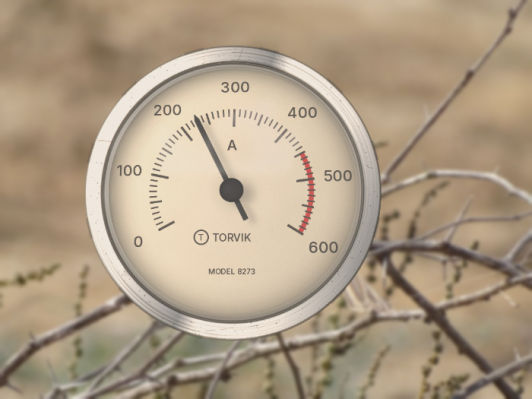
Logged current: 230 A
